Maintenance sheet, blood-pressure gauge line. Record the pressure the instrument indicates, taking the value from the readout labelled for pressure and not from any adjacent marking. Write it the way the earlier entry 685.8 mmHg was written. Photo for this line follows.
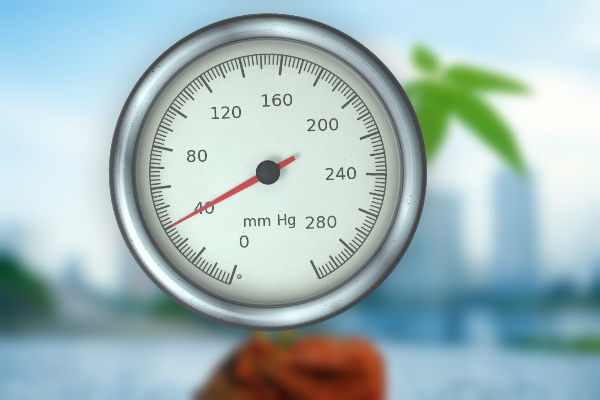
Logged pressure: 40 mmHg
